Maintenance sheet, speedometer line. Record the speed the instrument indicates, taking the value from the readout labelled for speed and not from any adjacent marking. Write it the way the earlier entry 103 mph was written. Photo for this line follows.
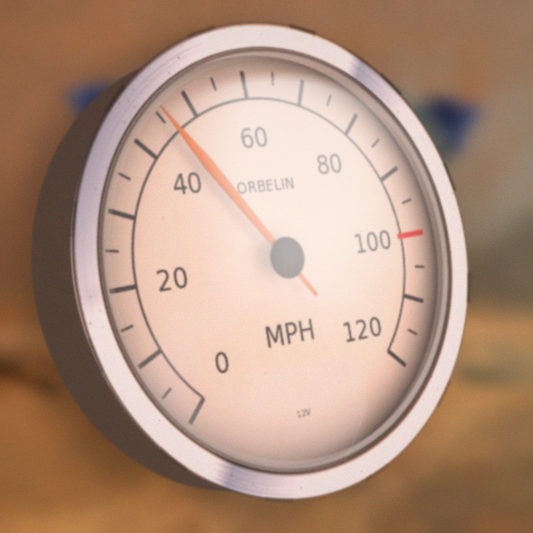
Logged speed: 45 mph
